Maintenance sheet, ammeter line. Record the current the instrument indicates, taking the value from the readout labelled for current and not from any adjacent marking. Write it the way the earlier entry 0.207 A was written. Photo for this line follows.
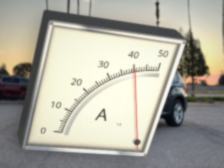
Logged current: 40 A
